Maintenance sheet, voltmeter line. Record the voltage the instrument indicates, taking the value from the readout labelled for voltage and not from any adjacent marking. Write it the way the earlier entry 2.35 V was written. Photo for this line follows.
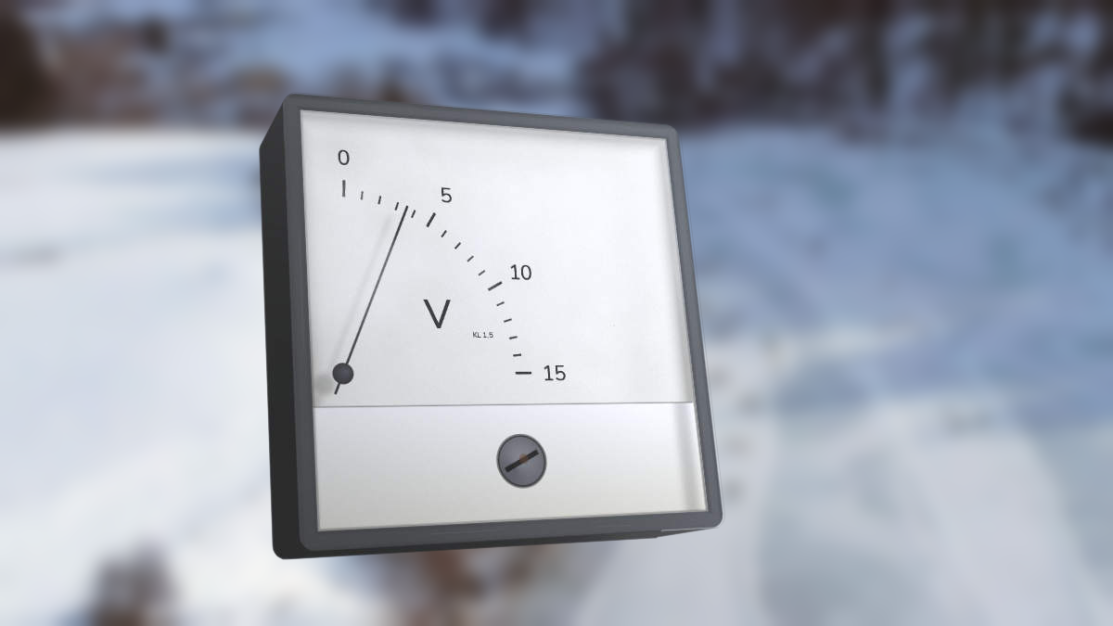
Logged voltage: 3.5 V
